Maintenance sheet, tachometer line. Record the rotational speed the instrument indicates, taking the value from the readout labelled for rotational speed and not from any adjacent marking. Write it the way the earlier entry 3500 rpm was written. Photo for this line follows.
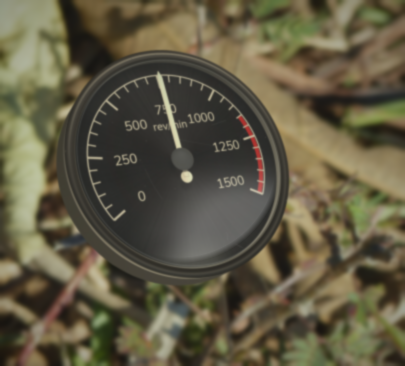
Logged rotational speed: 750 rpm
